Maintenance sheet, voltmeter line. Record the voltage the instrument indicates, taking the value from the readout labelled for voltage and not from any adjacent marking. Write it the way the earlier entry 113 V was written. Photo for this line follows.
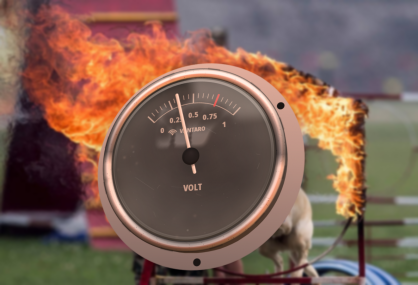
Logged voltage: 0.35 V
